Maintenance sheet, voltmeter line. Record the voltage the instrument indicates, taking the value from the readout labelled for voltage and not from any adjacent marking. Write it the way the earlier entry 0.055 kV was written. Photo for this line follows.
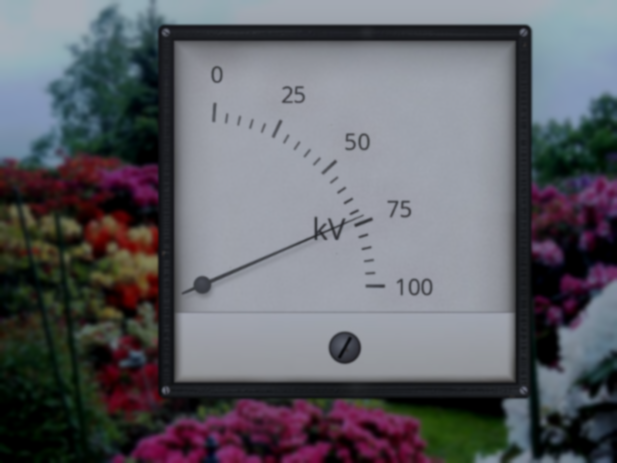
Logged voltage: 72.5 kV
